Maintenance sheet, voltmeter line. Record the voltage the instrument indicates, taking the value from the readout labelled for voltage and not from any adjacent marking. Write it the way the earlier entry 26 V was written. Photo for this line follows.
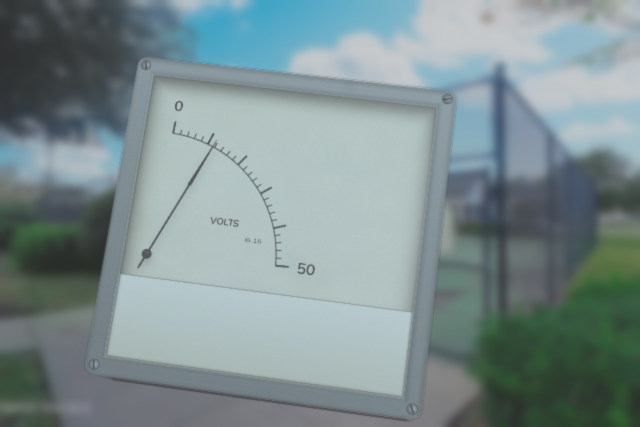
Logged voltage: 12 V
